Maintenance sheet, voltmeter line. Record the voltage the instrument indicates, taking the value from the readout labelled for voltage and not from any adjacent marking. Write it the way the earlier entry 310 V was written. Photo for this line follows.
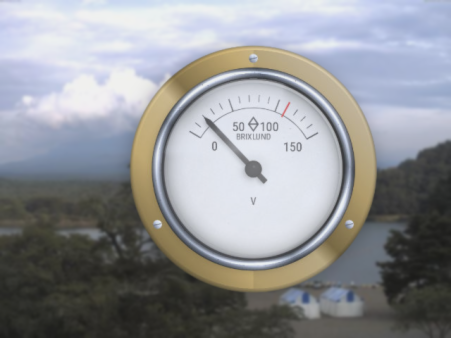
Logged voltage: 20 V
